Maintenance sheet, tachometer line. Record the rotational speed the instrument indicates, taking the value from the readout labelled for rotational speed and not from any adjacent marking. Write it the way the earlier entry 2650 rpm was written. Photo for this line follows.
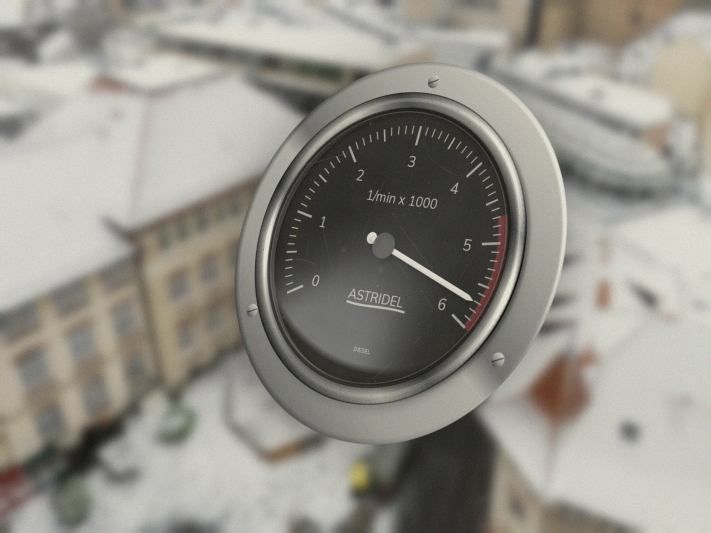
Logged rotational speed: 5700 rpm
